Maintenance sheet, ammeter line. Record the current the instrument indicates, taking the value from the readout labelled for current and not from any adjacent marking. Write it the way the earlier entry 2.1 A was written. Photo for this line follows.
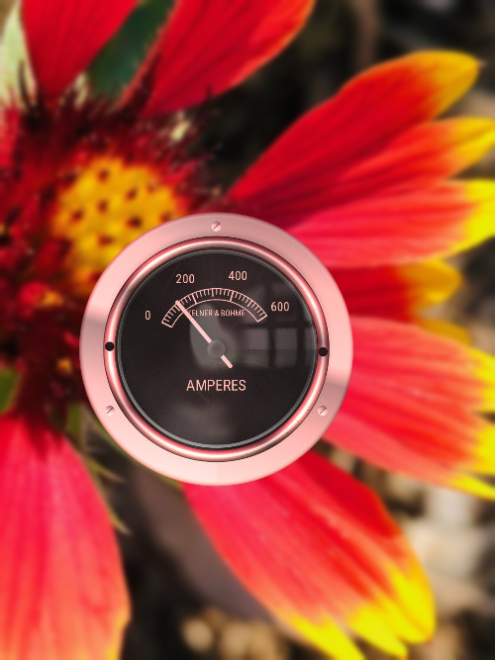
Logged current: 120 A
